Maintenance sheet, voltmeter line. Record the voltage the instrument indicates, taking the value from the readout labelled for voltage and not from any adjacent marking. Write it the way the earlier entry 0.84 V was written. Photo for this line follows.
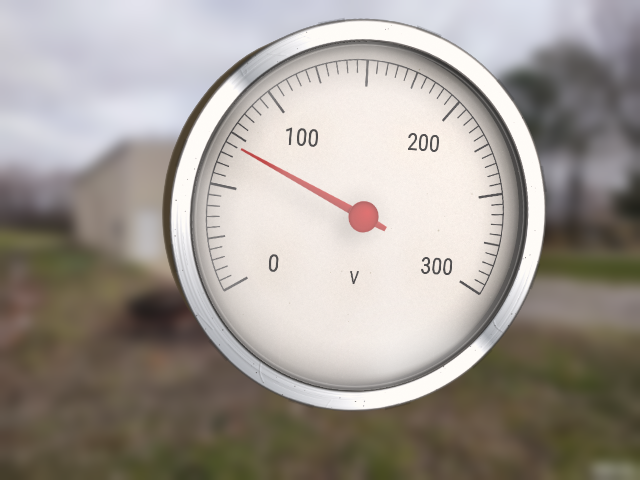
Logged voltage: 70 V
